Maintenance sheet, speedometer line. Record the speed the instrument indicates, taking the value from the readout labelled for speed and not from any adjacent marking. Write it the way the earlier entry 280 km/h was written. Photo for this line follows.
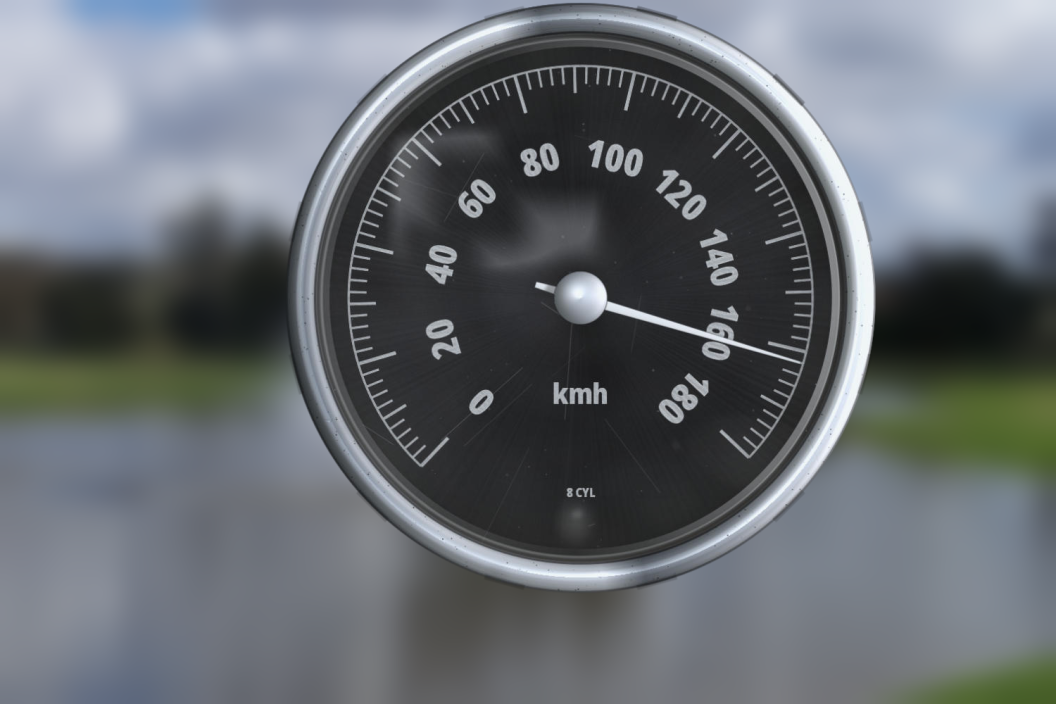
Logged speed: 162 km/h
